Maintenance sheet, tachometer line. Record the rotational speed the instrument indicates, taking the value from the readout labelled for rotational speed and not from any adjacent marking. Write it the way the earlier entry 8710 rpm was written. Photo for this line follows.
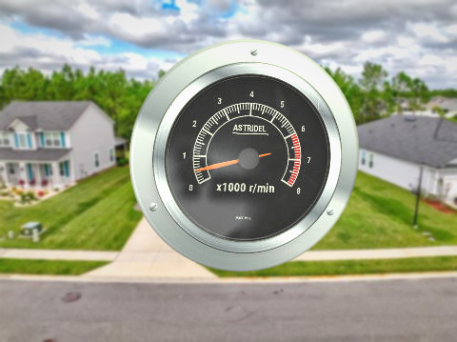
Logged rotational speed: 500 rpm
